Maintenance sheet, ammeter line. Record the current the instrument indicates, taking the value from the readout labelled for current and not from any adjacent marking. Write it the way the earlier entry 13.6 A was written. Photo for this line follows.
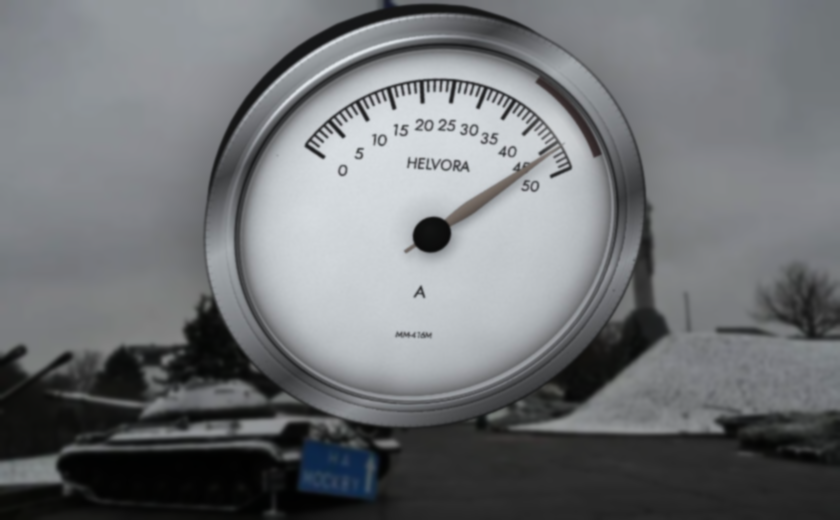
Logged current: 45 A
